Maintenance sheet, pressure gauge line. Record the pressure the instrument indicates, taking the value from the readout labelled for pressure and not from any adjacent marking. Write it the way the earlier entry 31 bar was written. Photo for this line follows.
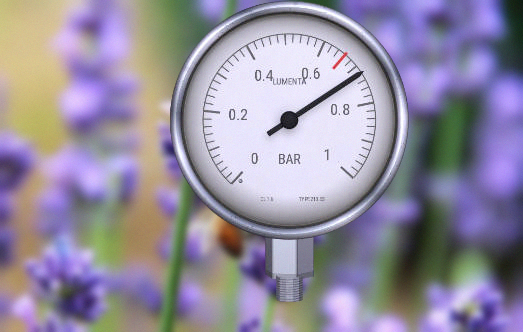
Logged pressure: 0.72 bar
